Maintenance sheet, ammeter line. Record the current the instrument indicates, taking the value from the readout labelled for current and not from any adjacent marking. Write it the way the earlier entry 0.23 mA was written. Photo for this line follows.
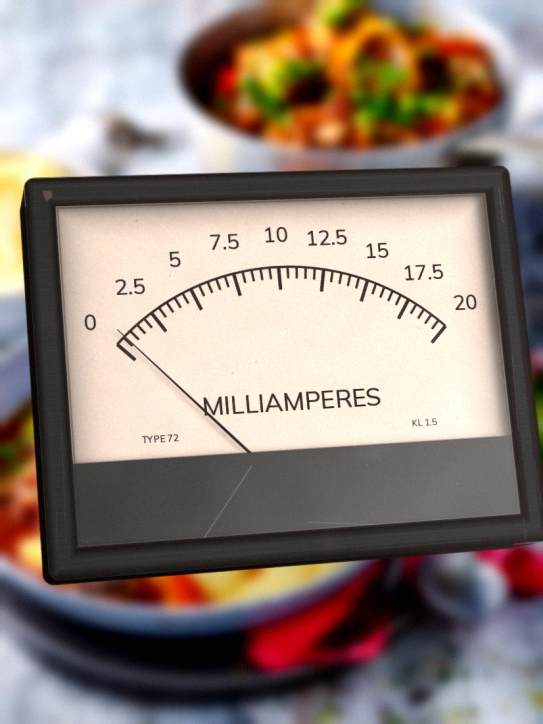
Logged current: 0.5 mA
